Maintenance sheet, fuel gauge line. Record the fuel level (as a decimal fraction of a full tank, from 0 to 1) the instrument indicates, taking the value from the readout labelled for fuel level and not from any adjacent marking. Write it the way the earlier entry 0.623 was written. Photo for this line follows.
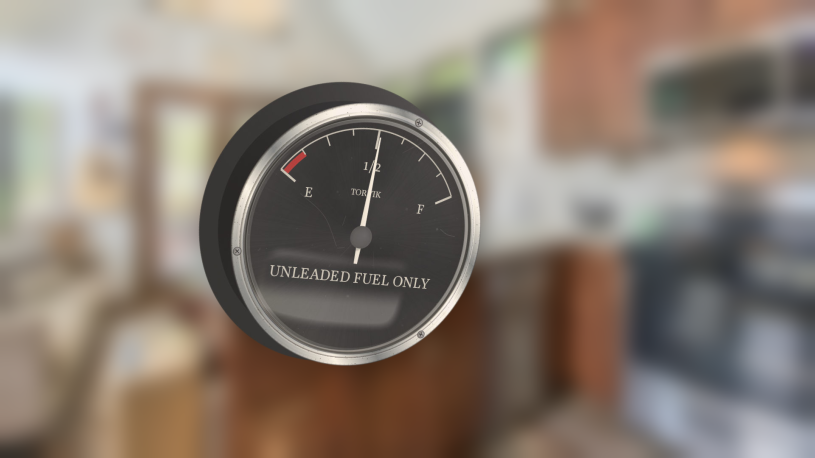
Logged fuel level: 0.5
